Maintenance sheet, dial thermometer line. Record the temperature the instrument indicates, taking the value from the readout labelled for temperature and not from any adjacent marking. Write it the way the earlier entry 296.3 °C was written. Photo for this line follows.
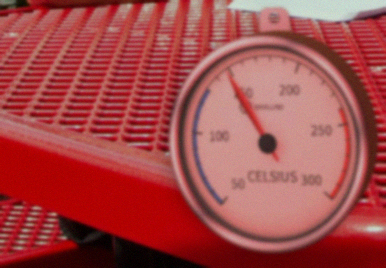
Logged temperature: 150 °C
